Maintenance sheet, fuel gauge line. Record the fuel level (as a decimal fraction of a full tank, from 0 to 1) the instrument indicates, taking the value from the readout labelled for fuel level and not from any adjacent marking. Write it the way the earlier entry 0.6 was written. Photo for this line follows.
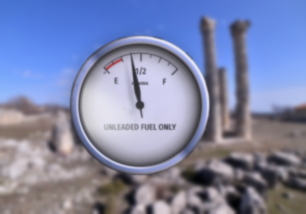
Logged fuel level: 0.375
